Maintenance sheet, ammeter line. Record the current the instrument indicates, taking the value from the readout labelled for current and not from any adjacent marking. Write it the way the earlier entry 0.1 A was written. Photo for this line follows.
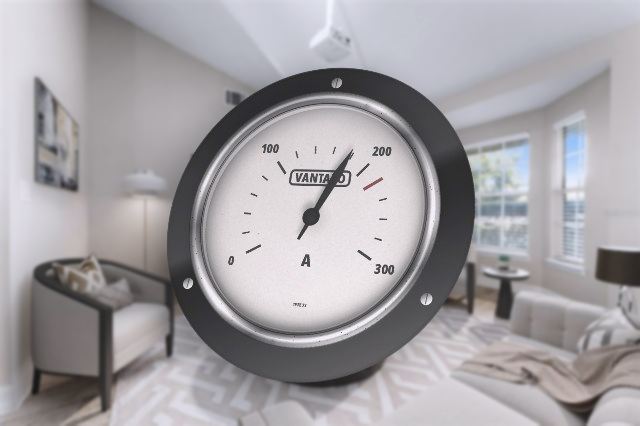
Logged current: 180 A
